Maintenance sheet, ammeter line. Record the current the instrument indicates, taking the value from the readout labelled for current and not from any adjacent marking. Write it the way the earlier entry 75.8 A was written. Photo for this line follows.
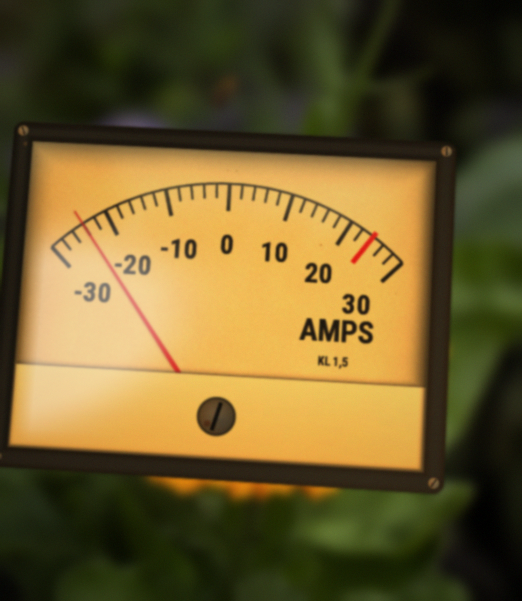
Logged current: -24 A
